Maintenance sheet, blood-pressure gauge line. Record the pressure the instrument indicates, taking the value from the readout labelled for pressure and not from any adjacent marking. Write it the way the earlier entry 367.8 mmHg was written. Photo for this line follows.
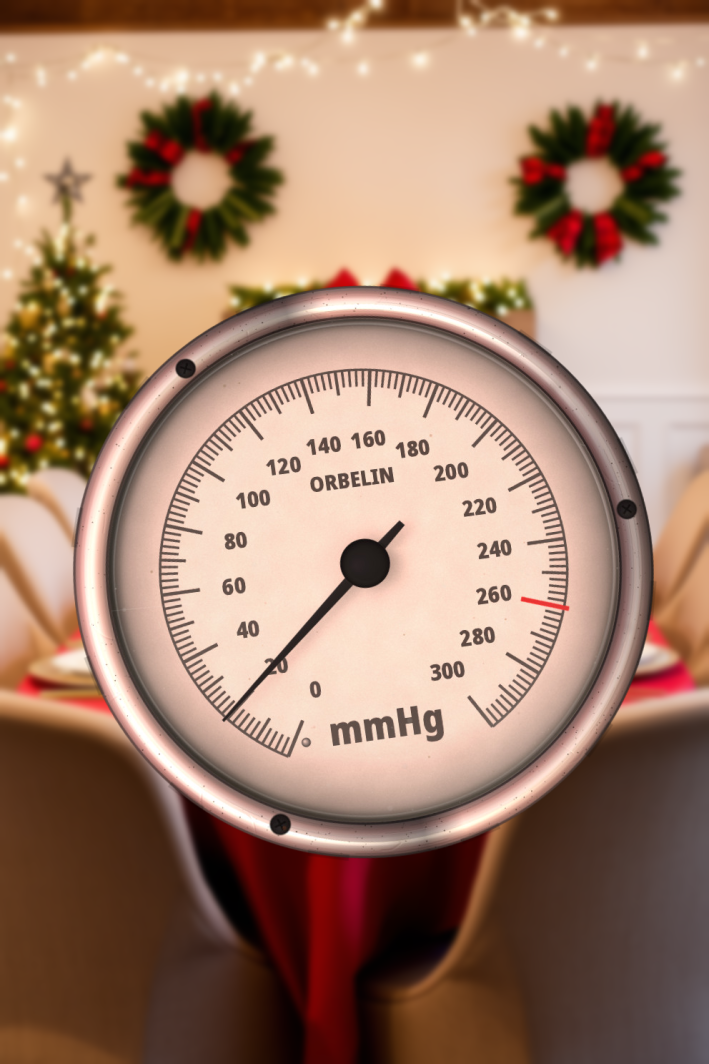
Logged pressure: 20 mmHg
